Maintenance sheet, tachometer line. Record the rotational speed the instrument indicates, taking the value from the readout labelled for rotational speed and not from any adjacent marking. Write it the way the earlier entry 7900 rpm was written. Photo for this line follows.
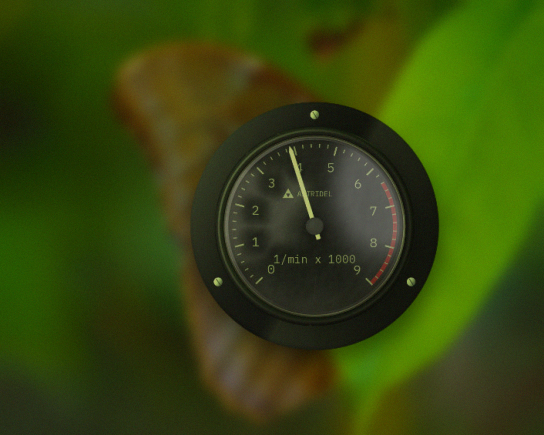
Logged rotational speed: 3900 rpm
